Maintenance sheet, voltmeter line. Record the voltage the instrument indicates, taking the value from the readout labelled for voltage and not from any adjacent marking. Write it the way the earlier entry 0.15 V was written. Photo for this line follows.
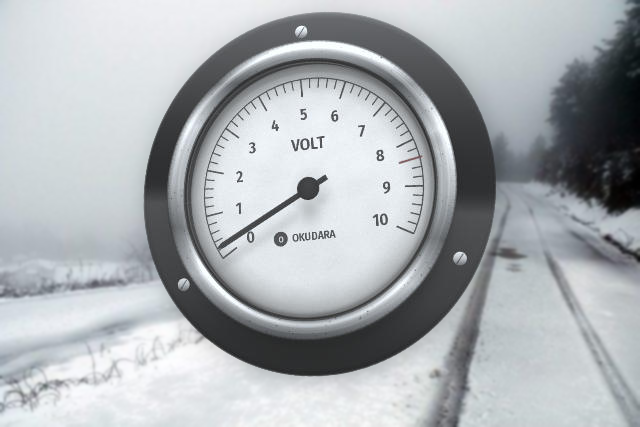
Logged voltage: 0.2 V
